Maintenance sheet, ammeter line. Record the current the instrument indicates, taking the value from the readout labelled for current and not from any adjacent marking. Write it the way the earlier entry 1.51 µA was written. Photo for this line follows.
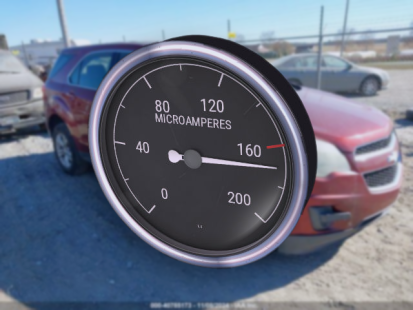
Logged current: 170 µA
